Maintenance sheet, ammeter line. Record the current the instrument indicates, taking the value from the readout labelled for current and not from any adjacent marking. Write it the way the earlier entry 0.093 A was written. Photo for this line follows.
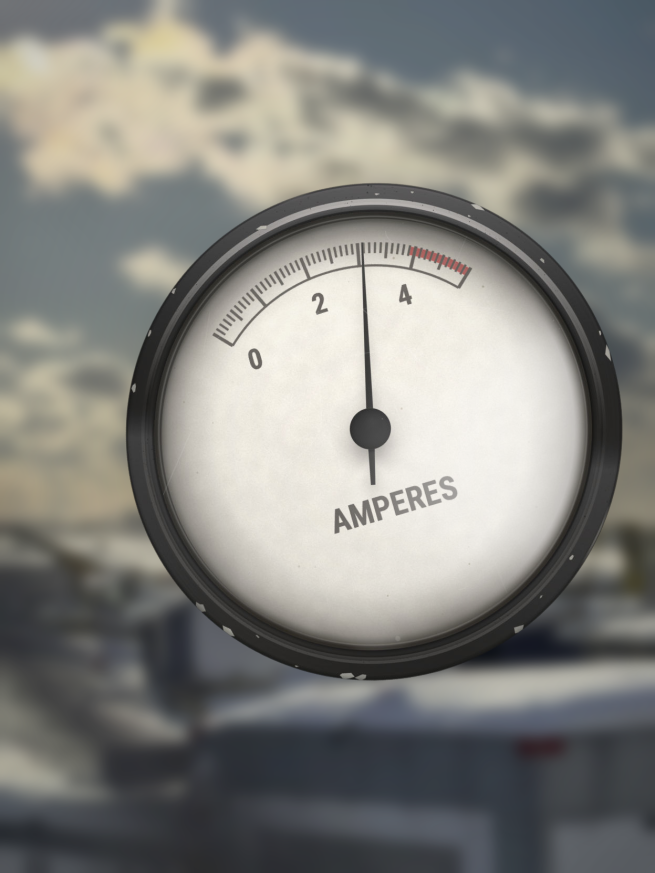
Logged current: 3.1 A
